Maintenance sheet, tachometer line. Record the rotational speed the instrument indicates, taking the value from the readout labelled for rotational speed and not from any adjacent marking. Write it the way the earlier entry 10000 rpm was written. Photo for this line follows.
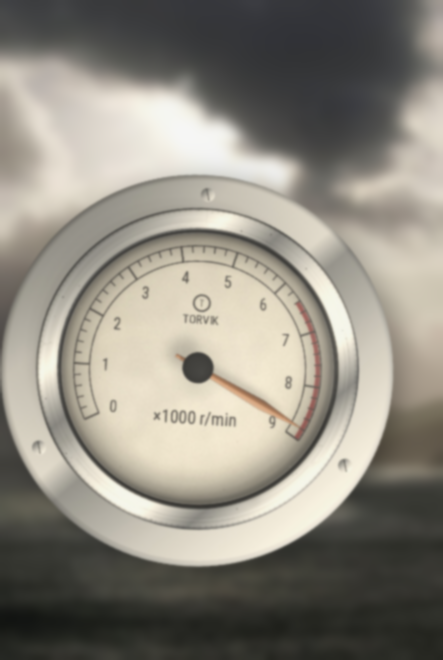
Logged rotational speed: 8800 rpm
